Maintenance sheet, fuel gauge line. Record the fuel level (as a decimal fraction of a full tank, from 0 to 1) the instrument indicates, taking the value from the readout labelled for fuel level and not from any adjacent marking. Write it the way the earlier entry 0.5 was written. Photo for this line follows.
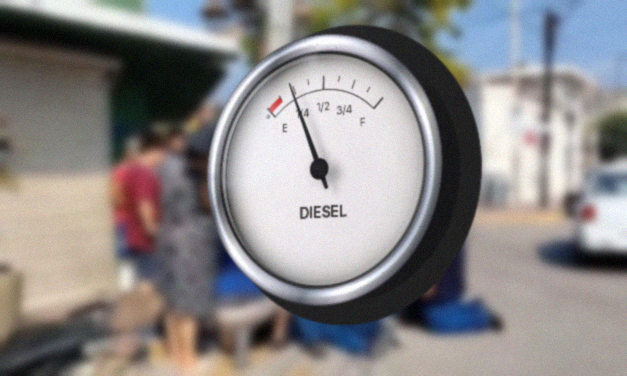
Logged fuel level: 0.25
